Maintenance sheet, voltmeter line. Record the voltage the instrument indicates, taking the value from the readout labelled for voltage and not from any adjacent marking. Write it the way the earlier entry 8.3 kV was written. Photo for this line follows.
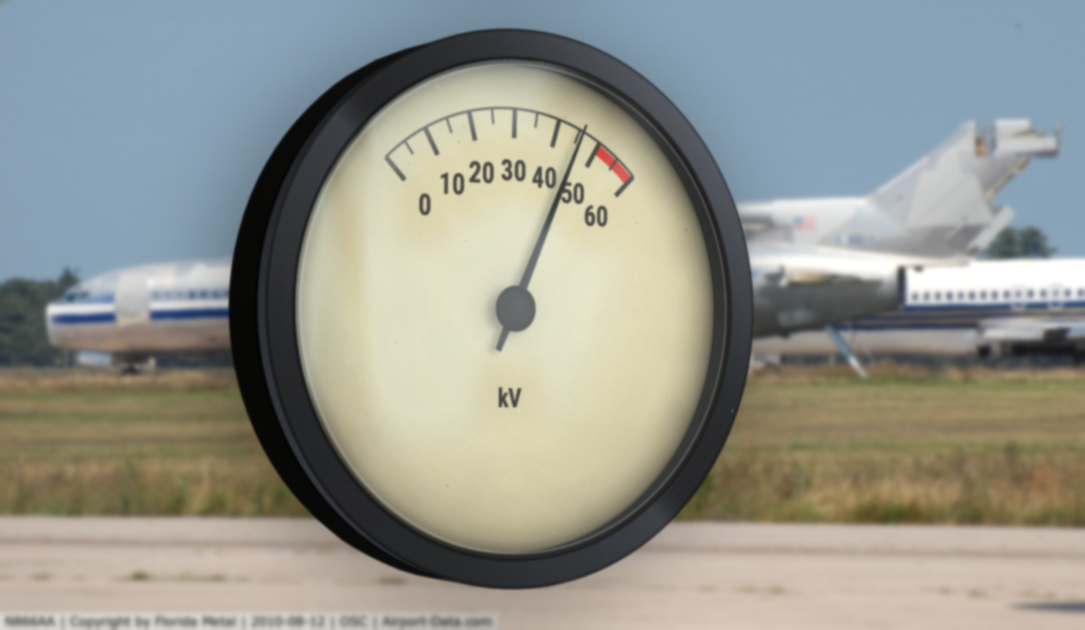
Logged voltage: 45 kV
